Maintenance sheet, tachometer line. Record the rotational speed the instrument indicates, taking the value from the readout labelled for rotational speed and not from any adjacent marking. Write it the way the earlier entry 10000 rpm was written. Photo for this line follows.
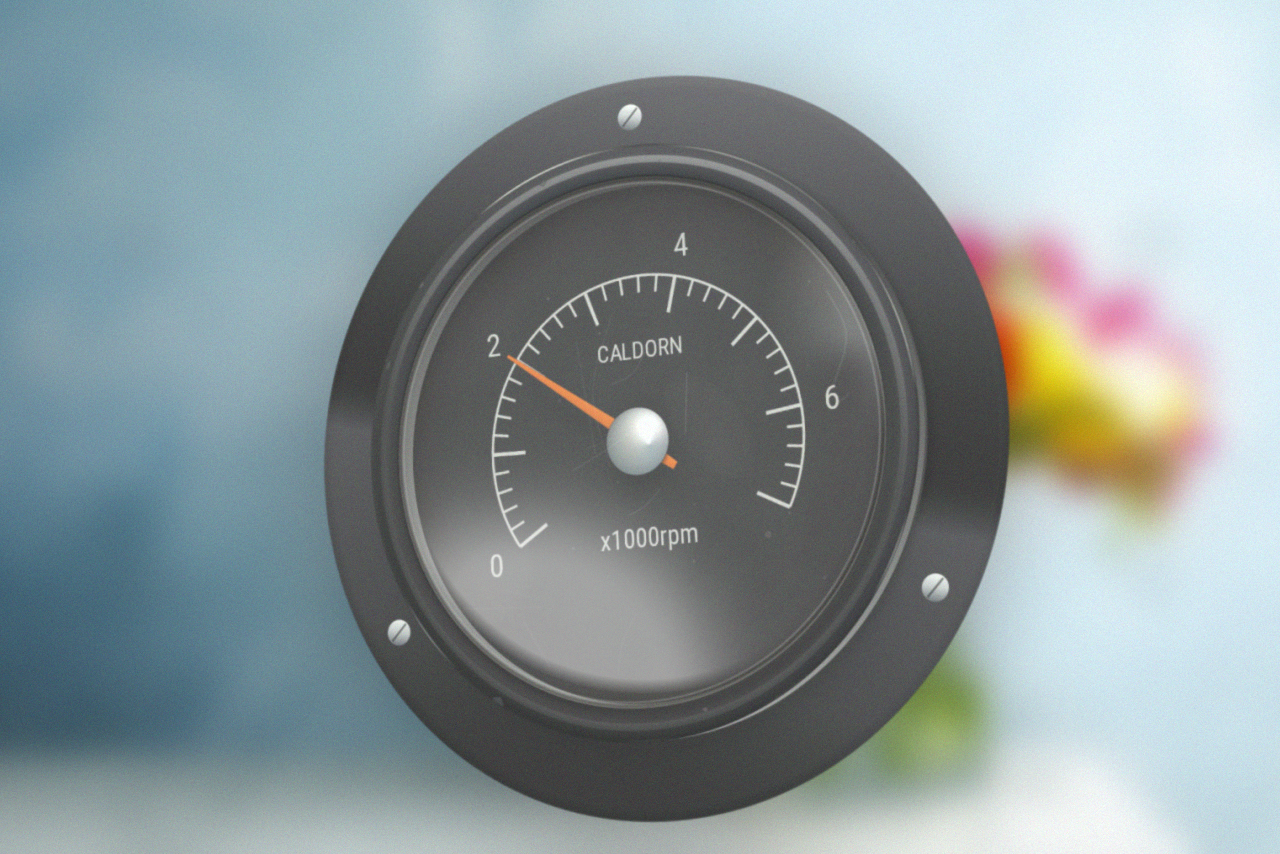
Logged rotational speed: 2000 rpm
